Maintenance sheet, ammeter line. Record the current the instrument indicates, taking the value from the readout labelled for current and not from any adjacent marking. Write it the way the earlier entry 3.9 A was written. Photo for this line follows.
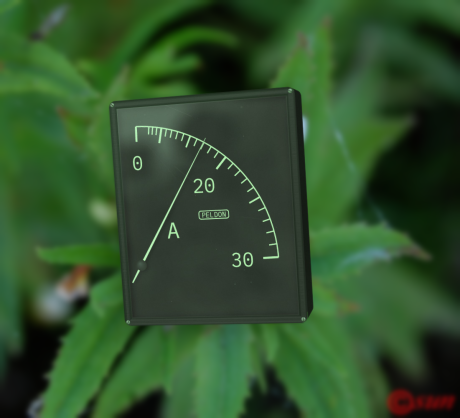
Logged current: 17 A
